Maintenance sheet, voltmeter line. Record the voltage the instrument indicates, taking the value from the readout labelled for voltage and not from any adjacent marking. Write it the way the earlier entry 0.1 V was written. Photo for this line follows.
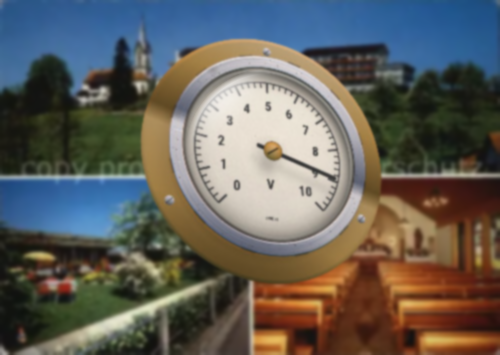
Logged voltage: 9 V
